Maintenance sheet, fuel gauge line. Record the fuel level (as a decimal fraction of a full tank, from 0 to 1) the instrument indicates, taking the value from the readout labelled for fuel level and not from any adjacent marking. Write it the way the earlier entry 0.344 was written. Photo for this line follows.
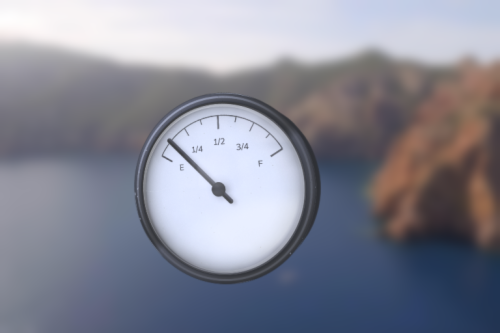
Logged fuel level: 0.125
